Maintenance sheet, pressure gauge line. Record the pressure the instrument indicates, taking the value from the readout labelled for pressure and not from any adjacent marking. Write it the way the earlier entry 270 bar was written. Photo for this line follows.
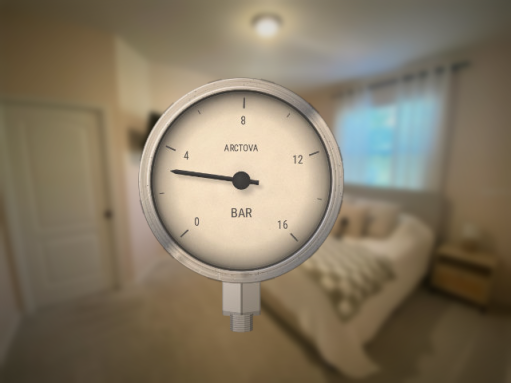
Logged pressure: 3 bar
